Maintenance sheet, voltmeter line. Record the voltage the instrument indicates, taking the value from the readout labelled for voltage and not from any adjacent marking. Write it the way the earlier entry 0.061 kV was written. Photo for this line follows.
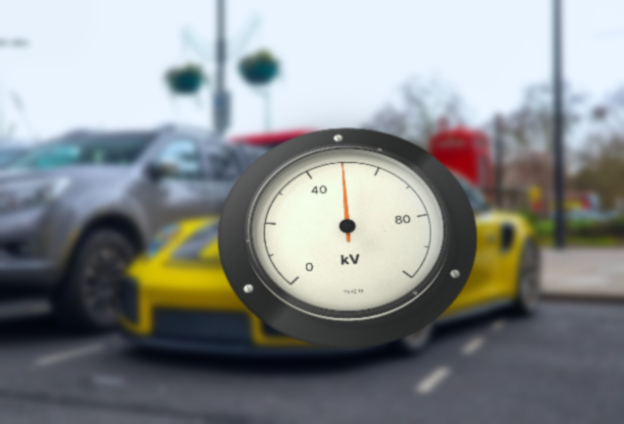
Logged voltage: 50 kV
